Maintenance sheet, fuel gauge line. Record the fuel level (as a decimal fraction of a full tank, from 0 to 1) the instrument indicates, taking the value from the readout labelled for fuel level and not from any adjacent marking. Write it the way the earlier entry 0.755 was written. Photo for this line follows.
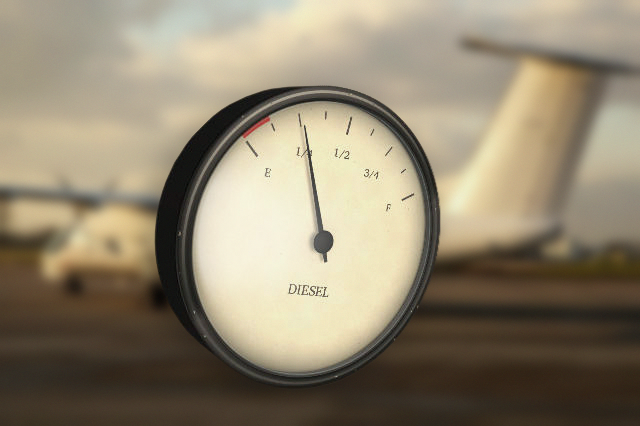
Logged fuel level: 0.25
